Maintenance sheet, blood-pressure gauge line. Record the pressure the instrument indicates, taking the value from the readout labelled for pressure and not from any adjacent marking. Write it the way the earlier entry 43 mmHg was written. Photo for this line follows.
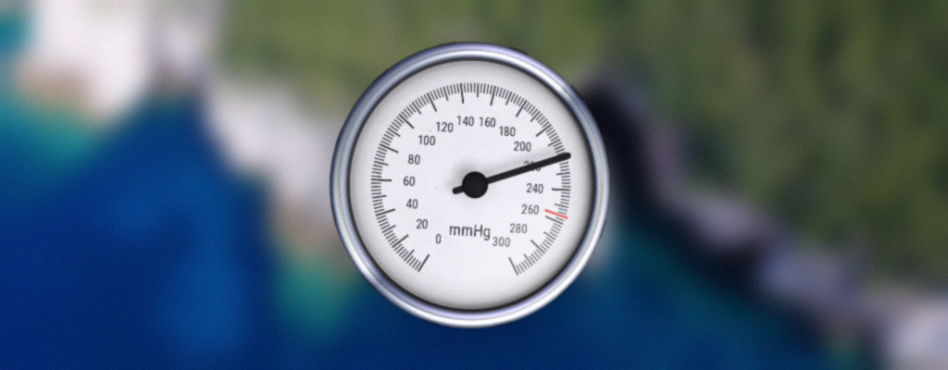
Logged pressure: 220 mmHg
